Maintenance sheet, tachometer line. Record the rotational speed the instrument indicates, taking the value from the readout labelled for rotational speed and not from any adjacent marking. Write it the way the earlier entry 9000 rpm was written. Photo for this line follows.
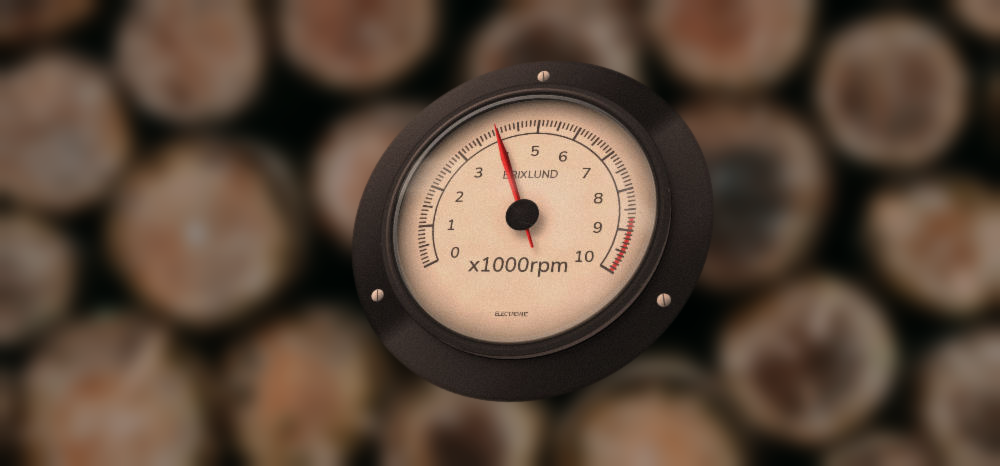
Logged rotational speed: 4000 rpm
